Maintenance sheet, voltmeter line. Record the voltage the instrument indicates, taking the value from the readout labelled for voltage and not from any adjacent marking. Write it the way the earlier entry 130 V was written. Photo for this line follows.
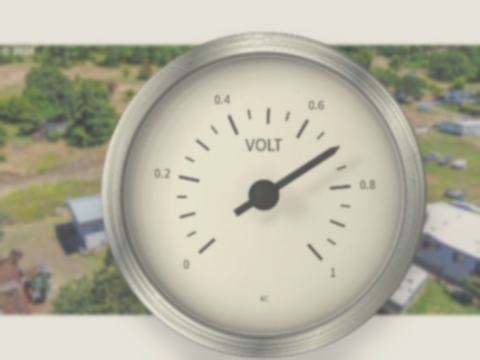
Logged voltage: 0.7 V
